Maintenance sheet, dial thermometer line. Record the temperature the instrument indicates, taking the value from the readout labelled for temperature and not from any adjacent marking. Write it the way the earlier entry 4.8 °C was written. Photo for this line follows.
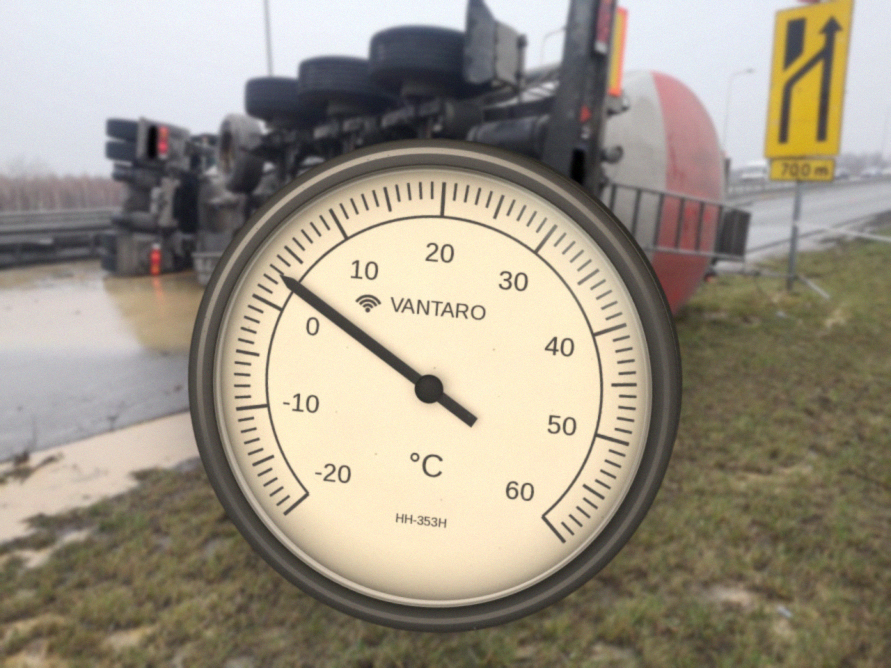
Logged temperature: 3 °C
